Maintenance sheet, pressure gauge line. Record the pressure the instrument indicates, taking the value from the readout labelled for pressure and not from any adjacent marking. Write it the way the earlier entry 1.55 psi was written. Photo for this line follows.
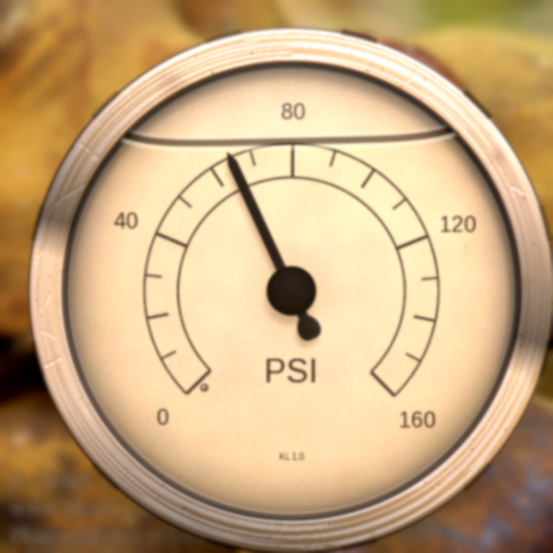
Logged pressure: 65 psi
